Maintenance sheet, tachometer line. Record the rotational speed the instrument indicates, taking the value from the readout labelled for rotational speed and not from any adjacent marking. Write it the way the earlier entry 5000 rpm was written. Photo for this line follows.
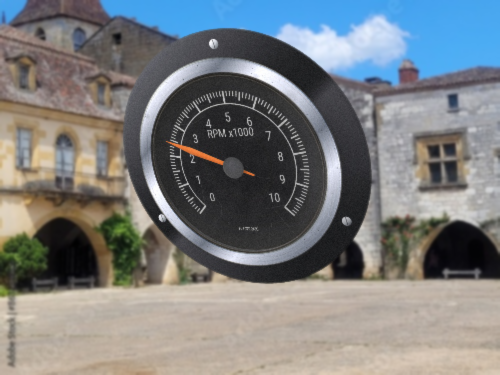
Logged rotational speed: 2500 rpm
